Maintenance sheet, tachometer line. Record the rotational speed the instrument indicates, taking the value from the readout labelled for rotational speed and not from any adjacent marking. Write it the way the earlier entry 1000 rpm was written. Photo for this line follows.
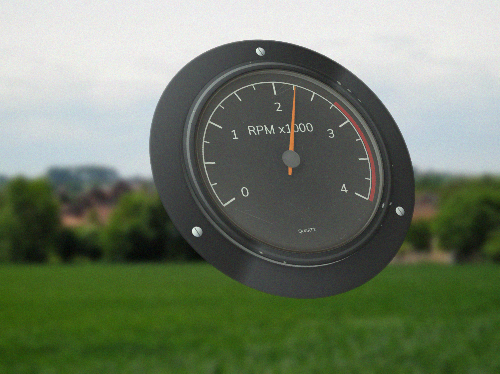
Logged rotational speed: 2250 rpm
